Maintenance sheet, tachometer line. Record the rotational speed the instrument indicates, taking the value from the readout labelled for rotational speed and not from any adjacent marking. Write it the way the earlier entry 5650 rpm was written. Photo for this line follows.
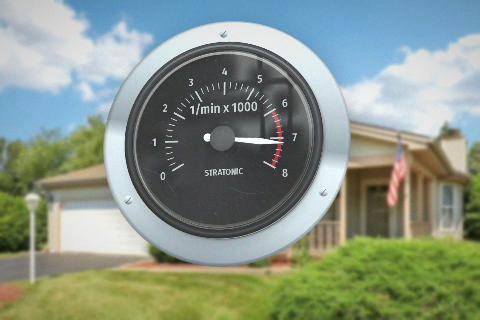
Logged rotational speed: 7200 rpm
